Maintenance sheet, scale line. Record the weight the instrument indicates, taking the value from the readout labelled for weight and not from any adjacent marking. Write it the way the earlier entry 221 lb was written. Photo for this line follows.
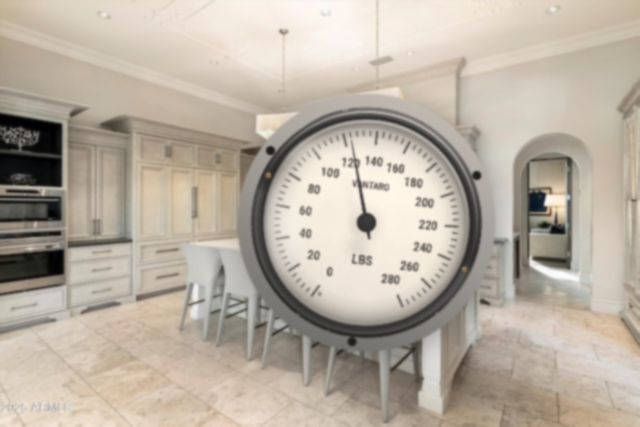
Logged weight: 124 lb
